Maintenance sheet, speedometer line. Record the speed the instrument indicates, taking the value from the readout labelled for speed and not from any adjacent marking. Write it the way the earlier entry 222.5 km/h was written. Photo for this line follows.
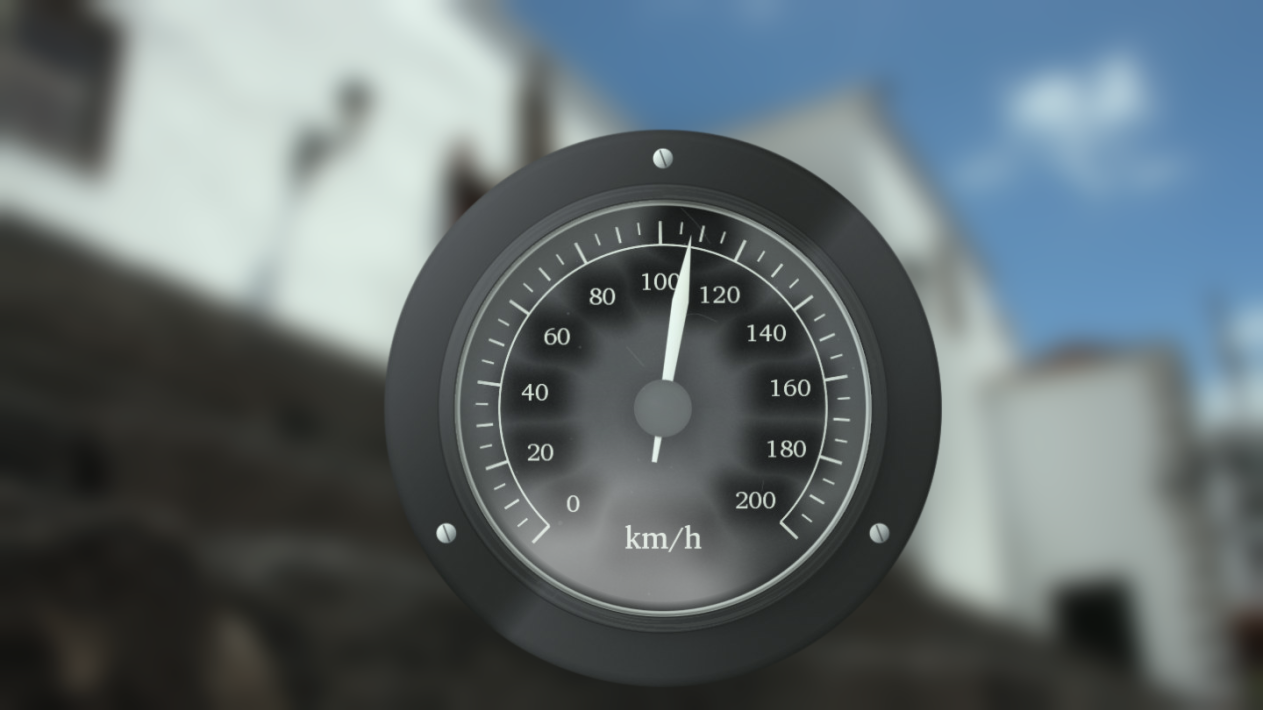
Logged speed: 107.5 km/h
